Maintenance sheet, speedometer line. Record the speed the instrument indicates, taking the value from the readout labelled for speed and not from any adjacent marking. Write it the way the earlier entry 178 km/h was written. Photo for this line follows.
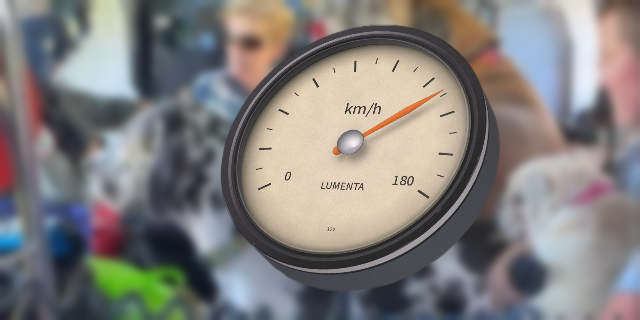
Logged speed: 130 km/h
